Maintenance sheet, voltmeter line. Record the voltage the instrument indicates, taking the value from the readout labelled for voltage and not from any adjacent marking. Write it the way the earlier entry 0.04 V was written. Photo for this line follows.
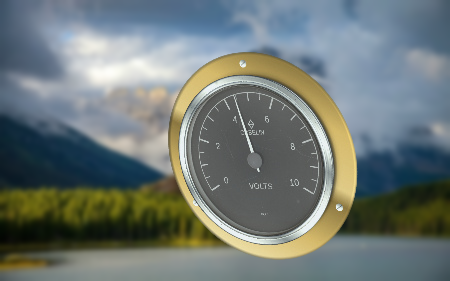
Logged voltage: 4.5 V
